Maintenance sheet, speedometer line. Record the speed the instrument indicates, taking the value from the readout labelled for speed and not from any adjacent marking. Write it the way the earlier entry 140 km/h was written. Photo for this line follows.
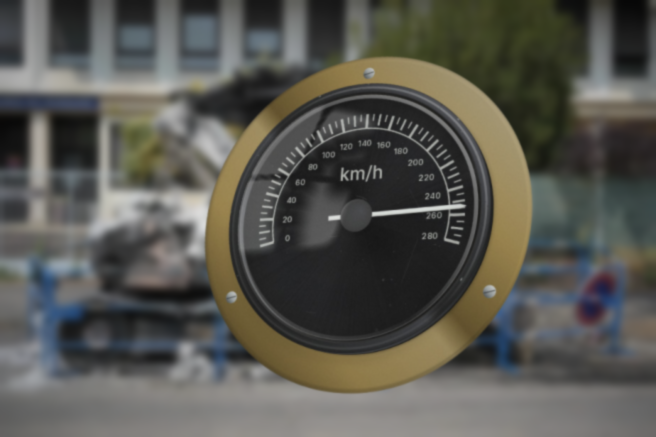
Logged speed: 255 km/h
